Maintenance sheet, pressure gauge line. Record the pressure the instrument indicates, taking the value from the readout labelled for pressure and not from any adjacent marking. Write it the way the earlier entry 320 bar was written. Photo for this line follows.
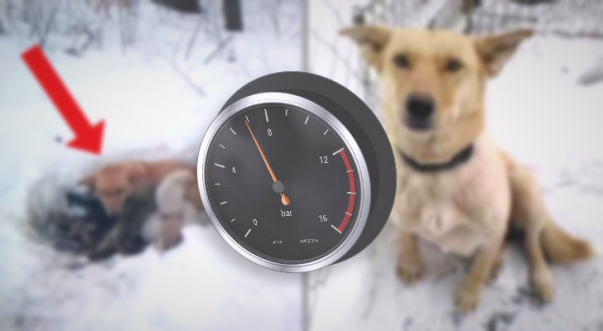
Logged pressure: 7 bar
